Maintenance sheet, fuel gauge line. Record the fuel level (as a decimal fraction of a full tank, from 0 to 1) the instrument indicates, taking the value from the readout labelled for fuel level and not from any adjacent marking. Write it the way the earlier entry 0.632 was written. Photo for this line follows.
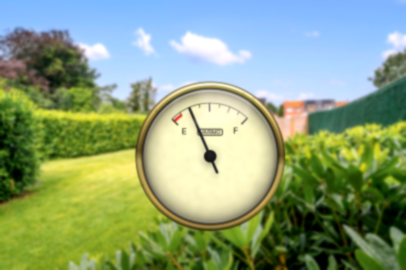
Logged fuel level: 0.25
